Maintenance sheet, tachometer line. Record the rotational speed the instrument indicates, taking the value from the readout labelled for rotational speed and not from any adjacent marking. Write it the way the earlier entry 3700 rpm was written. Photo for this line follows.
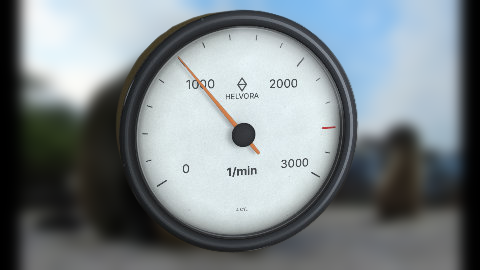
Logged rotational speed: 1000 rpm
